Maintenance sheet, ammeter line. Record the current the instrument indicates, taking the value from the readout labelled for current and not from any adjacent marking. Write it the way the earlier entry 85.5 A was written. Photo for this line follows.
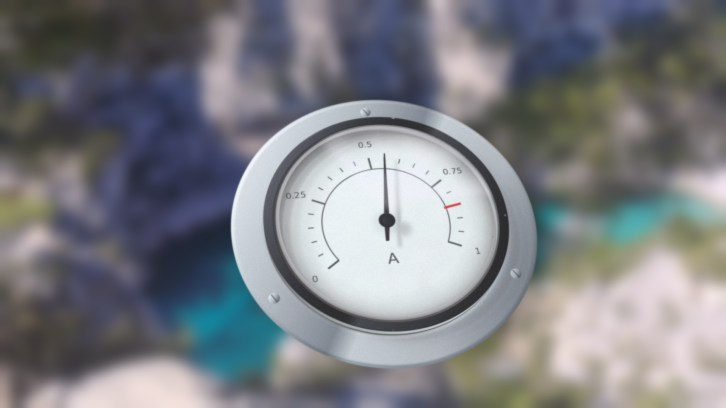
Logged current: 0.55 A
